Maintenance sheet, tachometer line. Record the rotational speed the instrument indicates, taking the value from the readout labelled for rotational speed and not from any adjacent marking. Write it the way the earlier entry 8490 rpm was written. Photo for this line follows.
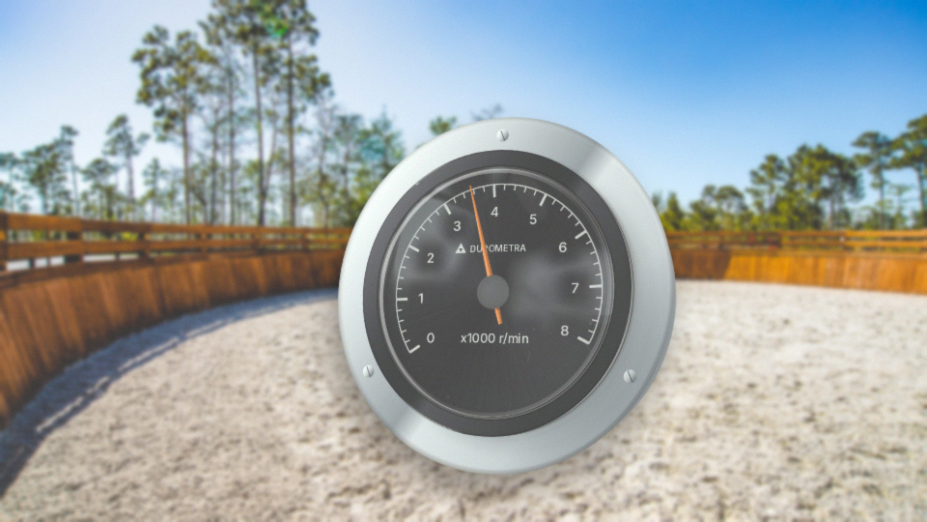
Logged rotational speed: 3600 rpm
